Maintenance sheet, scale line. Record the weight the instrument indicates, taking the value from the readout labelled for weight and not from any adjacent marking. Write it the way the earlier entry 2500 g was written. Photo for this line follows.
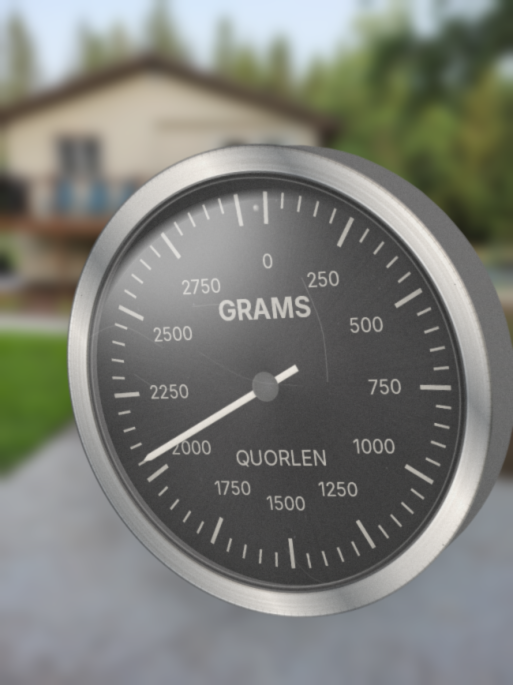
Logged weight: 2050 g
